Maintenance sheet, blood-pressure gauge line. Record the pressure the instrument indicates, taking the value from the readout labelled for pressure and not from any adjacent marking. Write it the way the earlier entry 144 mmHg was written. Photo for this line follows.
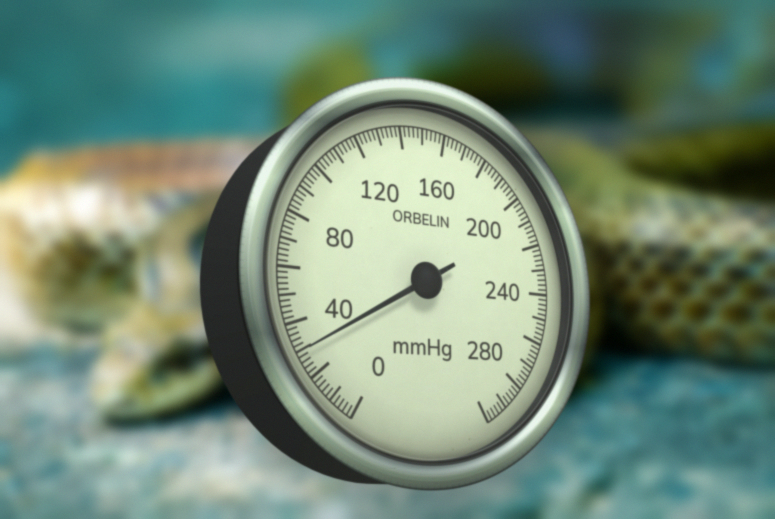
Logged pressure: 30 mmHg
